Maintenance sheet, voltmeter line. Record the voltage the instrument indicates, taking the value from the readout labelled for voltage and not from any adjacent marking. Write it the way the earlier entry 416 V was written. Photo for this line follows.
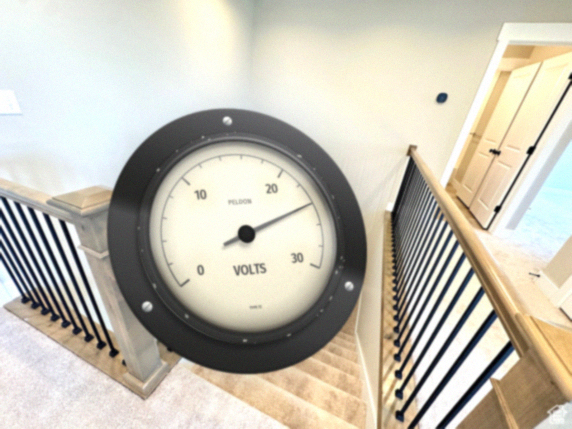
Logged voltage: 24 V
